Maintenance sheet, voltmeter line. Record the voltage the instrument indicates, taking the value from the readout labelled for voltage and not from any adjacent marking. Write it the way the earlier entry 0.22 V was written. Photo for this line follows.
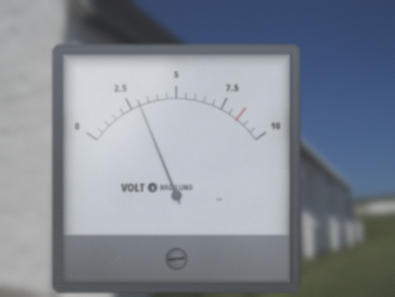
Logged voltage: 3 V
